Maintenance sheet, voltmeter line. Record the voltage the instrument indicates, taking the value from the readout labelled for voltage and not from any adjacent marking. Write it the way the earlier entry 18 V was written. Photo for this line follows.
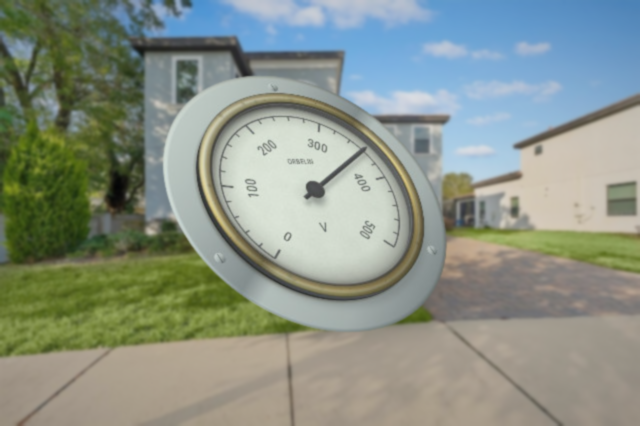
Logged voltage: 360 V
